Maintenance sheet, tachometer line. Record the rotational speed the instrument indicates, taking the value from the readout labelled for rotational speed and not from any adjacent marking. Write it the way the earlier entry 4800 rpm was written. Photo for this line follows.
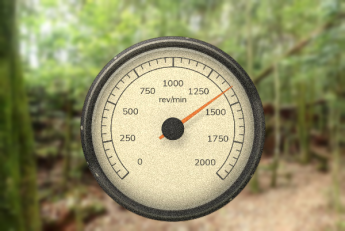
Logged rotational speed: 1400 rpm
